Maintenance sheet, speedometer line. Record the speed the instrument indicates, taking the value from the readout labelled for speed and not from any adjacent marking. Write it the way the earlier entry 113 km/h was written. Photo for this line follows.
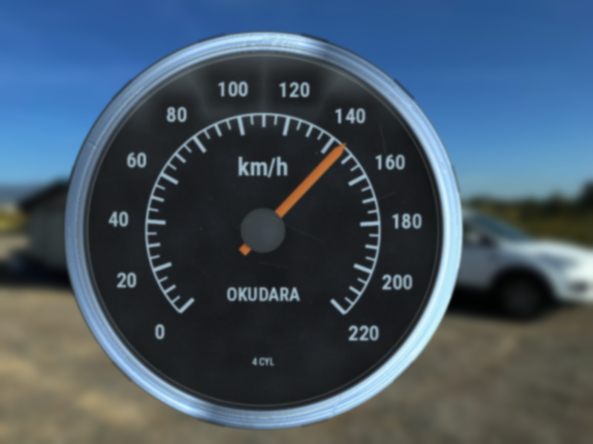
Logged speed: 145 km/h
